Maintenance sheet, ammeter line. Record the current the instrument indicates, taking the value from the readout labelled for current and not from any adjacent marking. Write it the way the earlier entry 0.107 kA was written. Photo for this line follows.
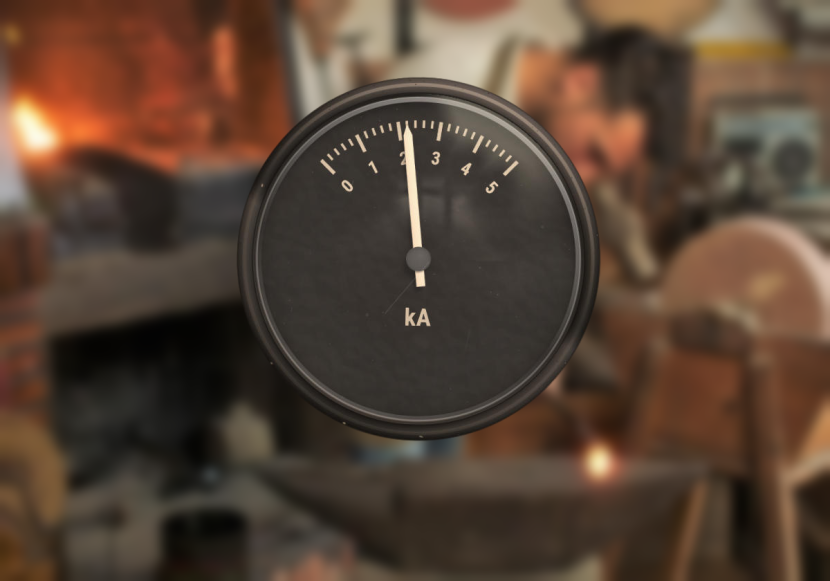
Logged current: 2.2 kA
